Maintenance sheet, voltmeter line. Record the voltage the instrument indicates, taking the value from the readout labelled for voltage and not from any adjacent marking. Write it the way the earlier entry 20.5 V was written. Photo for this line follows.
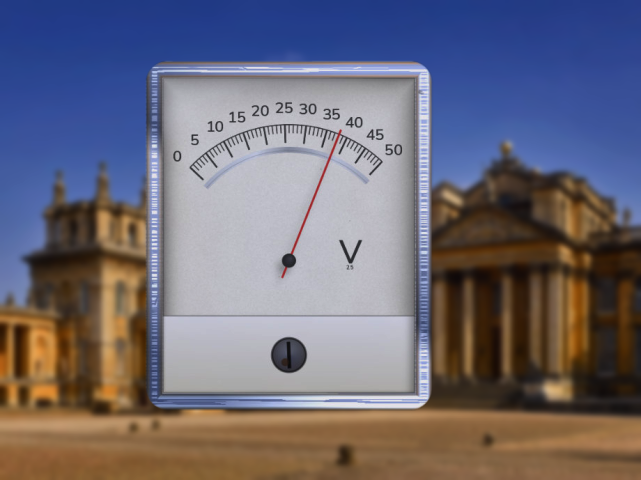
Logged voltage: 38 V
